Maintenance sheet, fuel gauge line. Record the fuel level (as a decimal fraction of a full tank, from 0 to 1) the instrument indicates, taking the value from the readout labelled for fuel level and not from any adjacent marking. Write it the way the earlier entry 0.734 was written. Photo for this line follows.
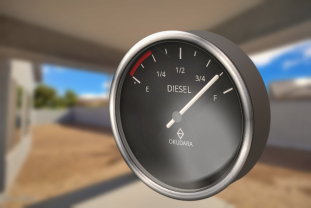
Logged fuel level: 0.875
